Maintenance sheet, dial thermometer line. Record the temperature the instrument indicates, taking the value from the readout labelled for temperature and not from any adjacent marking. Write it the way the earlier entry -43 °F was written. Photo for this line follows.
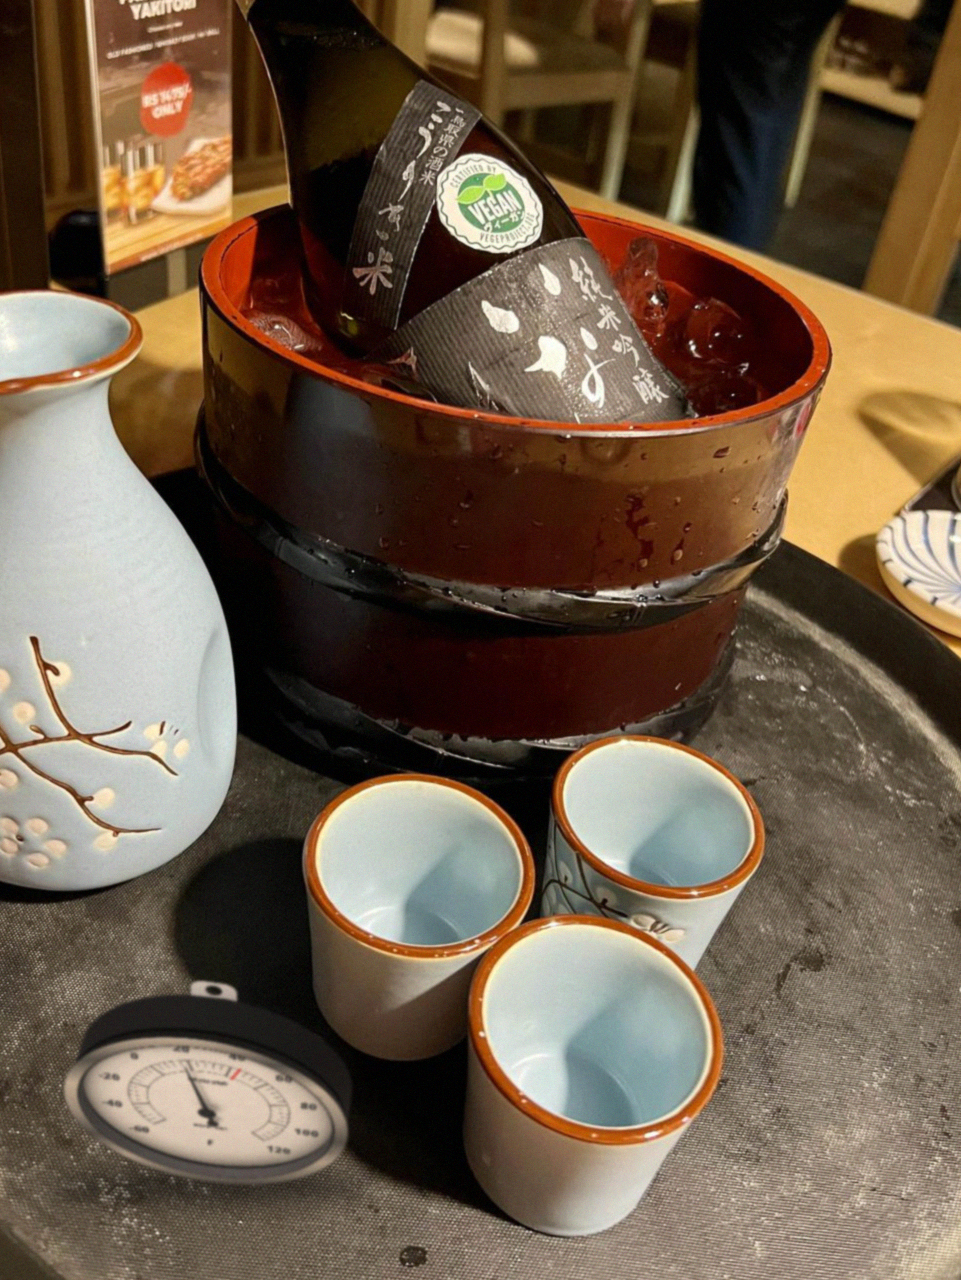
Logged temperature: 20 °F
